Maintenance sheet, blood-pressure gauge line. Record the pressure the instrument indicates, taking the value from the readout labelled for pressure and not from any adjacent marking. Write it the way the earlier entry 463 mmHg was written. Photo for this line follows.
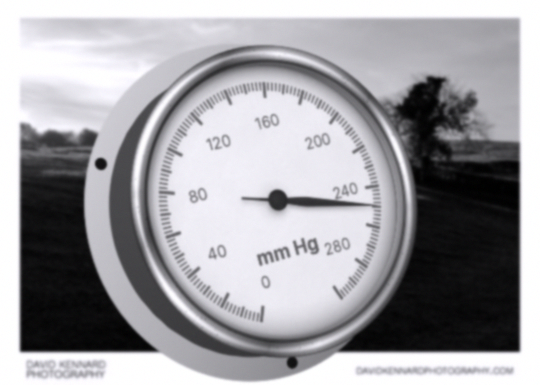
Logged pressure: 250 mmHg
